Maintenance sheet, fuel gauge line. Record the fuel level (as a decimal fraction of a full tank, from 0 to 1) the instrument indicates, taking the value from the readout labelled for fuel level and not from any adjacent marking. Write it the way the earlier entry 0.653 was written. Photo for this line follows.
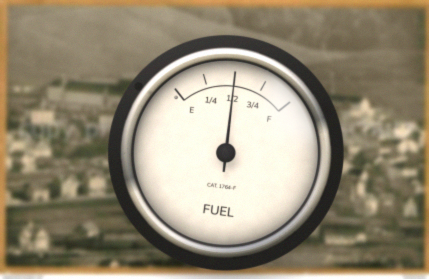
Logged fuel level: 0.5
